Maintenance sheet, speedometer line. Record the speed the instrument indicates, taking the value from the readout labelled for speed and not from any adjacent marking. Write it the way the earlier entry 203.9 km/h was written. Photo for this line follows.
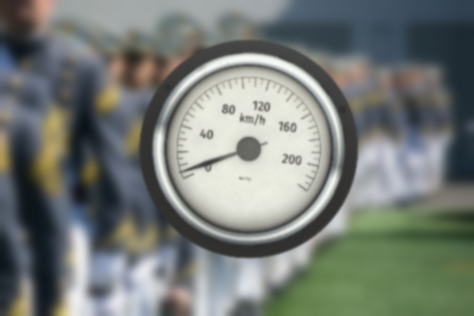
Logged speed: 5 km/h
